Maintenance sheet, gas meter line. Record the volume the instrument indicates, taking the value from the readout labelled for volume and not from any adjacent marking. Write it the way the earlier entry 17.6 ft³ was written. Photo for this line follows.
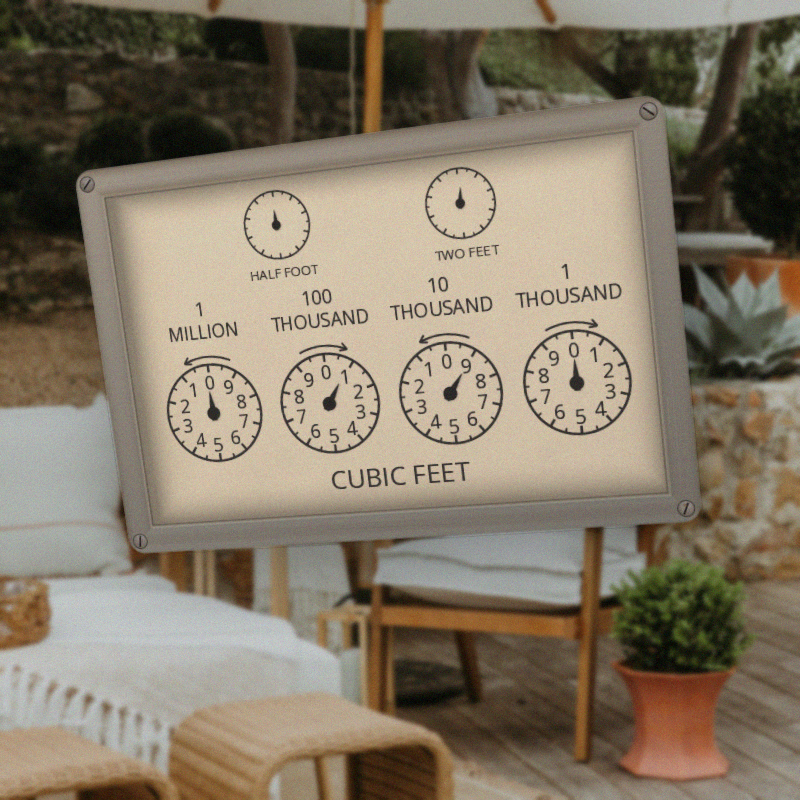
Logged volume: 9000 ft³
